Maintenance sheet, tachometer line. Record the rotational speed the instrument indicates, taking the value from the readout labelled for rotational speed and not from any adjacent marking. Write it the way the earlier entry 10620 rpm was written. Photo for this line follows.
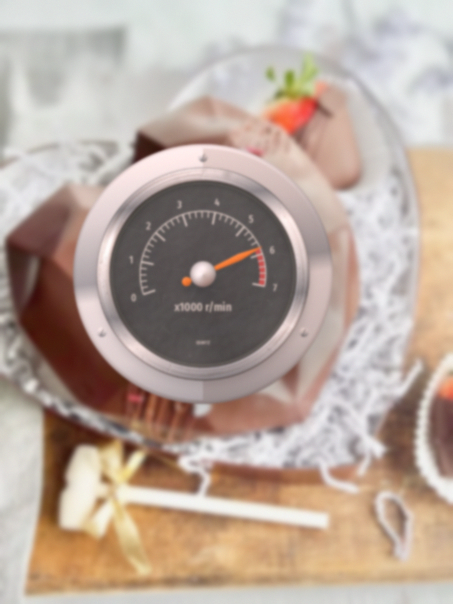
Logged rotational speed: 5800 rpm
